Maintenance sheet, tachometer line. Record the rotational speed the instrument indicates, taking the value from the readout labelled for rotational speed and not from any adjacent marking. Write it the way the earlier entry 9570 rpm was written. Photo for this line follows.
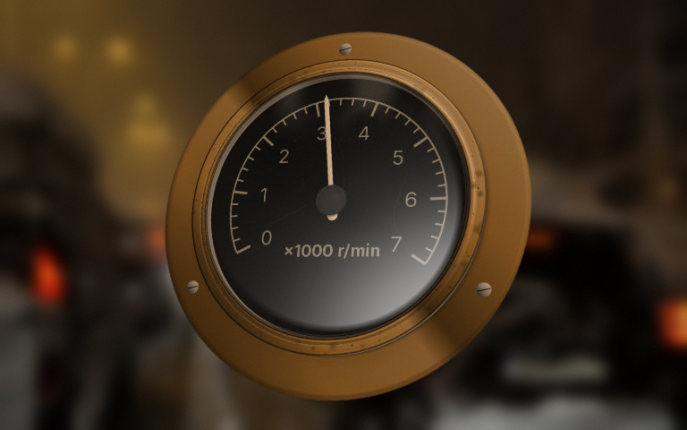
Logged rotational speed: 3200 rpm
